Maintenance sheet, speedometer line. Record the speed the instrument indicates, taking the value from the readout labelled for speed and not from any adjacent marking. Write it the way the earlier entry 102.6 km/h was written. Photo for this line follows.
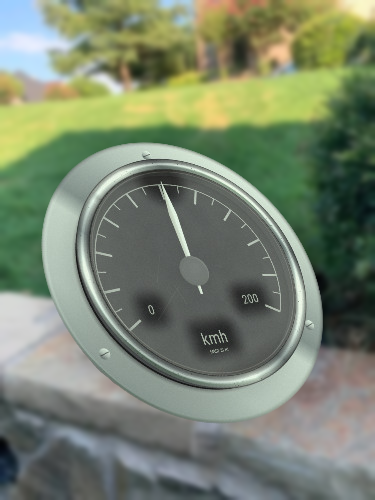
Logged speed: 100 km/h
